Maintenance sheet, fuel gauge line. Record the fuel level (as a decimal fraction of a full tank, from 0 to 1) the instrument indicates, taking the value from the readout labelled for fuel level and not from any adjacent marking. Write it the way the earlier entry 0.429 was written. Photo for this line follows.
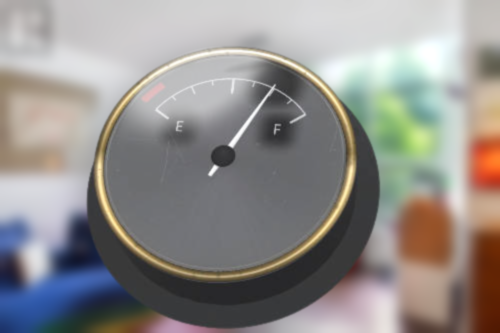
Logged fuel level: 0.75
